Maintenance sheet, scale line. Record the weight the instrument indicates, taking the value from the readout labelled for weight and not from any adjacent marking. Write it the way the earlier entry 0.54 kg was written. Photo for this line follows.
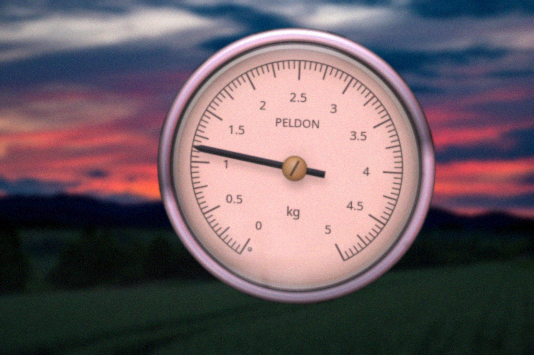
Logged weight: 1.15 kg
